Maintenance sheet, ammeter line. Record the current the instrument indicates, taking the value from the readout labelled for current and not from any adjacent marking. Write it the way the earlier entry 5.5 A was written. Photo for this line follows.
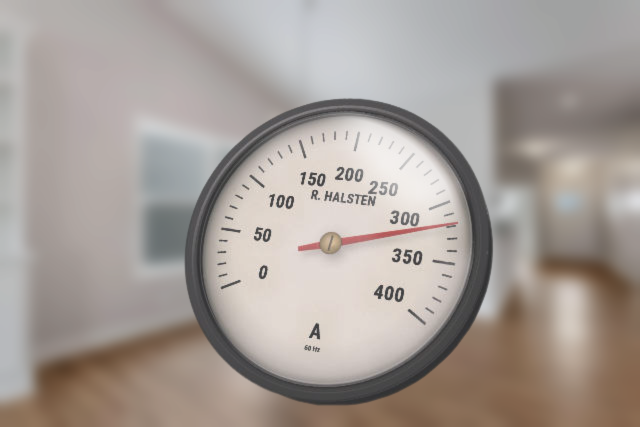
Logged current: 320 A
